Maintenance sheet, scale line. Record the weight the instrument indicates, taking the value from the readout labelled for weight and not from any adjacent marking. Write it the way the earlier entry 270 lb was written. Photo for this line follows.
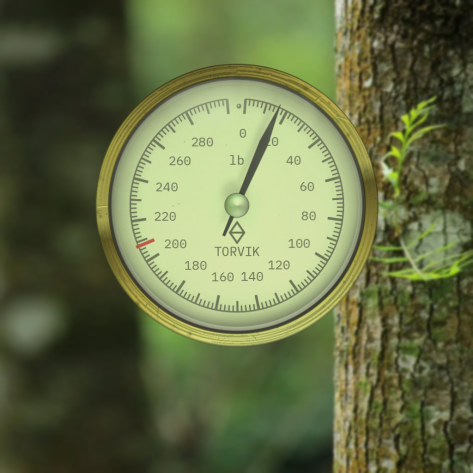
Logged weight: 16 lb
